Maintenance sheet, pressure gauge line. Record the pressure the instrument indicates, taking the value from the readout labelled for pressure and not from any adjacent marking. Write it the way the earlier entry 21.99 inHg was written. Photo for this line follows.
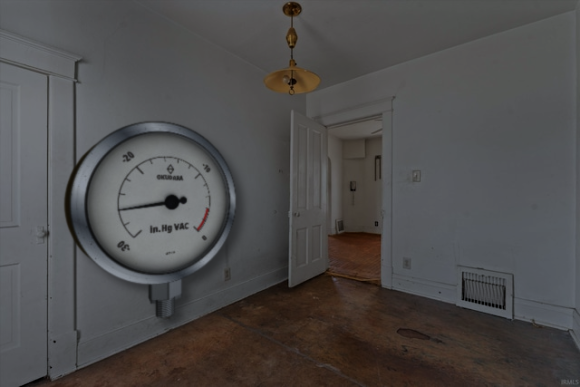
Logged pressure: -26 inHg
